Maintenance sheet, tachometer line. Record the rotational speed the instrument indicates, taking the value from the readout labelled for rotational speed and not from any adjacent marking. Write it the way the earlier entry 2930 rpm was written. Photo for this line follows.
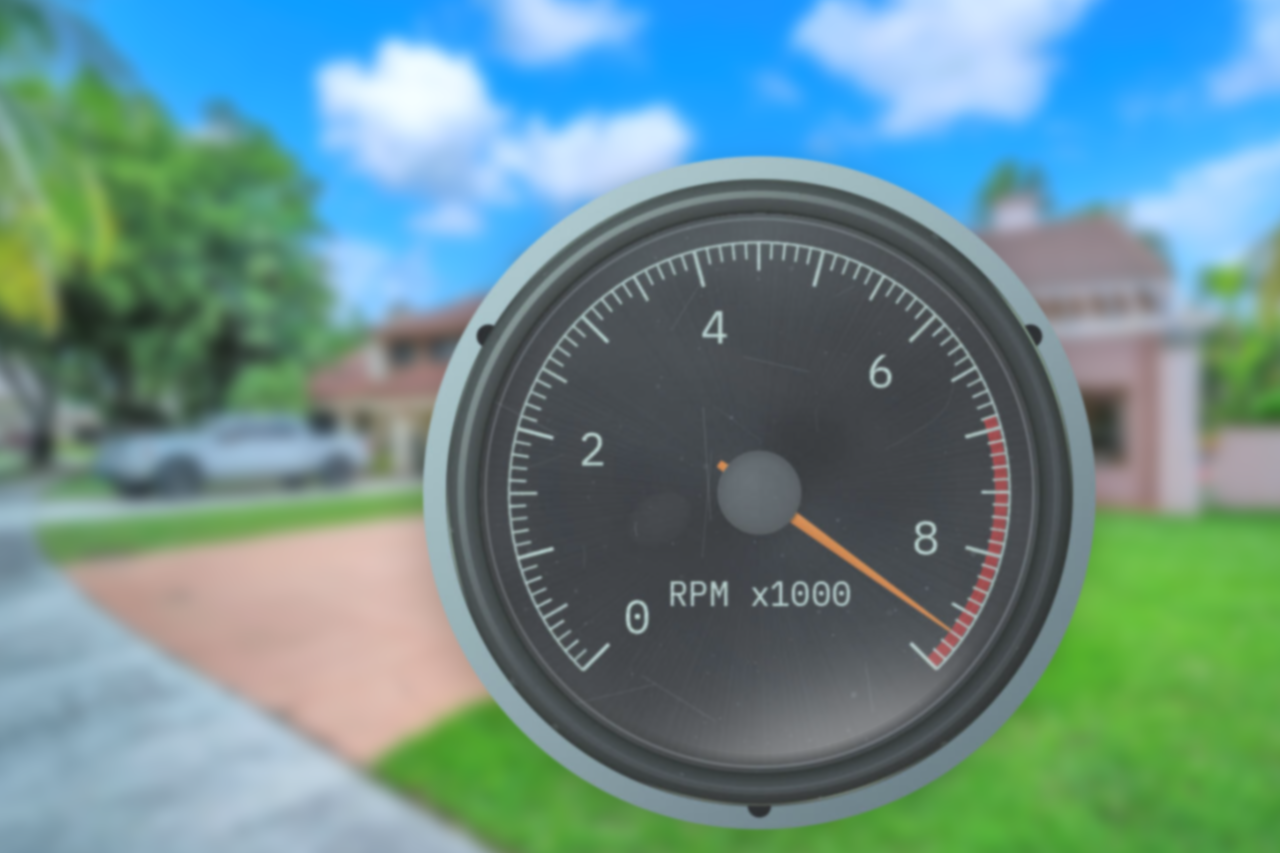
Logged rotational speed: 8700 rpm
